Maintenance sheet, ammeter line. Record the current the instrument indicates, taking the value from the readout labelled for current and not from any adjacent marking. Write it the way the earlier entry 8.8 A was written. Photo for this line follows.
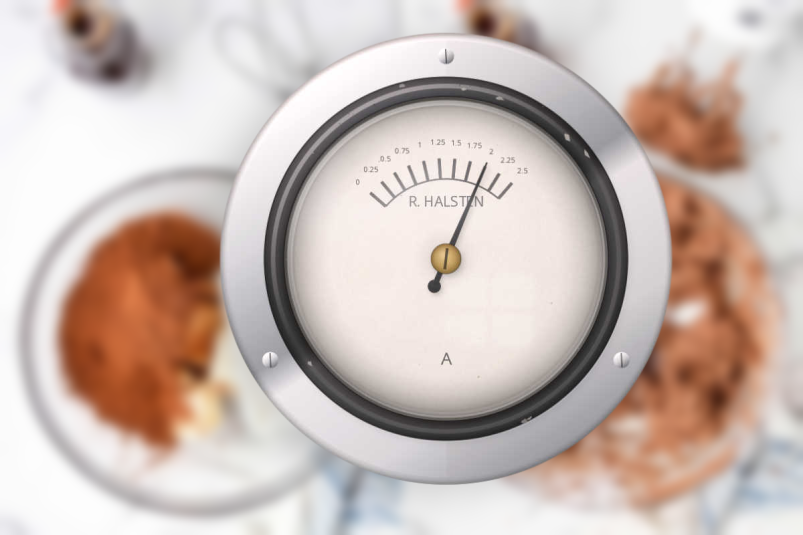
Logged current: 2 A
